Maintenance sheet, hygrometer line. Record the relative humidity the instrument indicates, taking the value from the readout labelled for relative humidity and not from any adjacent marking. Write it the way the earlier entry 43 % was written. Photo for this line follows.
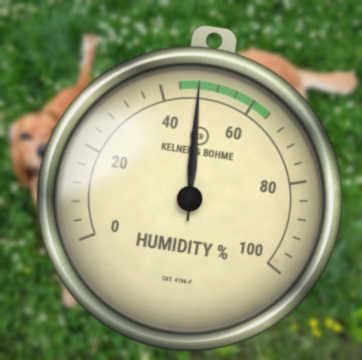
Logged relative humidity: 48 %
